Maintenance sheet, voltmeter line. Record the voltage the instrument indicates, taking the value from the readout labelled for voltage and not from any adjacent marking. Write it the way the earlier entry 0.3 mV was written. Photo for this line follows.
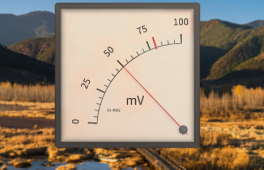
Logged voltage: 50 mV
